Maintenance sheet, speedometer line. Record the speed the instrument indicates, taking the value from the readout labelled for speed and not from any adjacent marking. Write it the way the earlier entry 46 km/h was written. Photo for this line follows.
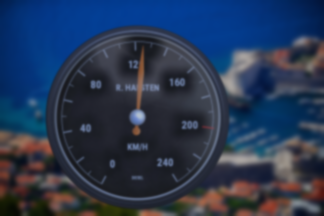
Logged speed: 125 km/h
